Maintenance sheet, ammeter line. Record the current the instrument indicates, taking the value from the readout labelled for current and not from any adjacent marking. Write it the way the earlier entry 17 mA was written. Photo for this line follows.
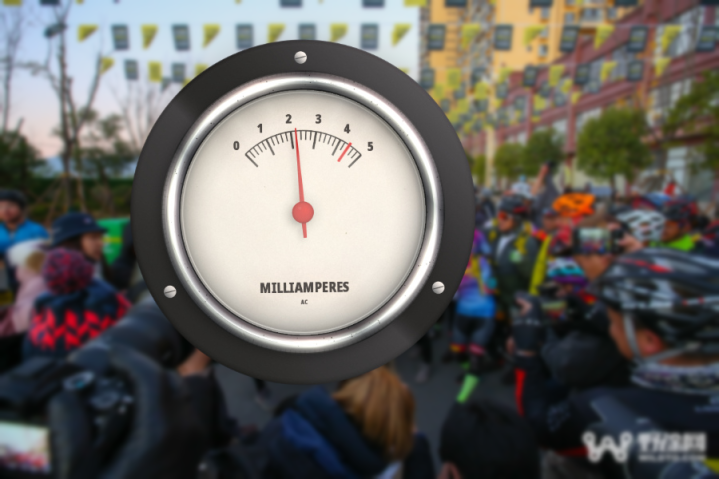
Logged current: 2.2 mA
